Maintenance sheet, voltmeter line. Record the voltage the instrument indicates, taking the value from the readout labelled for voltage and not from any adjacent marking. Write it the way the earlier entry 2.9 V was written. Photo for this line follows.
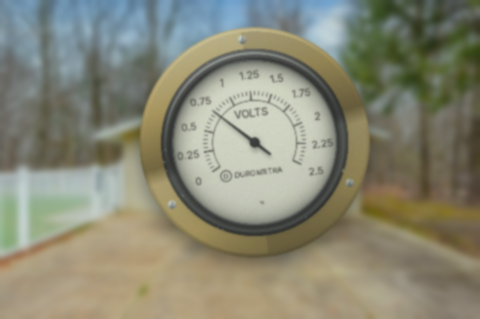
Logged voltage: 0.75 V
